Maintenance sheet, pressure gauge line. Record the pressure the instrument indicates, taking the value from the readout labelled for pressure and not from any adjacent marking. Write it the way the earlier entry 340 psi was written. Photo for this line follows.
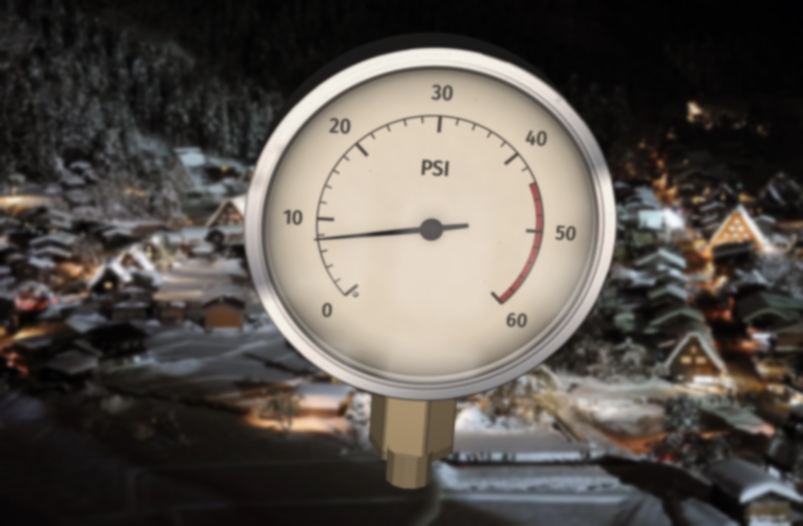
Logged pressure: 8 psi
